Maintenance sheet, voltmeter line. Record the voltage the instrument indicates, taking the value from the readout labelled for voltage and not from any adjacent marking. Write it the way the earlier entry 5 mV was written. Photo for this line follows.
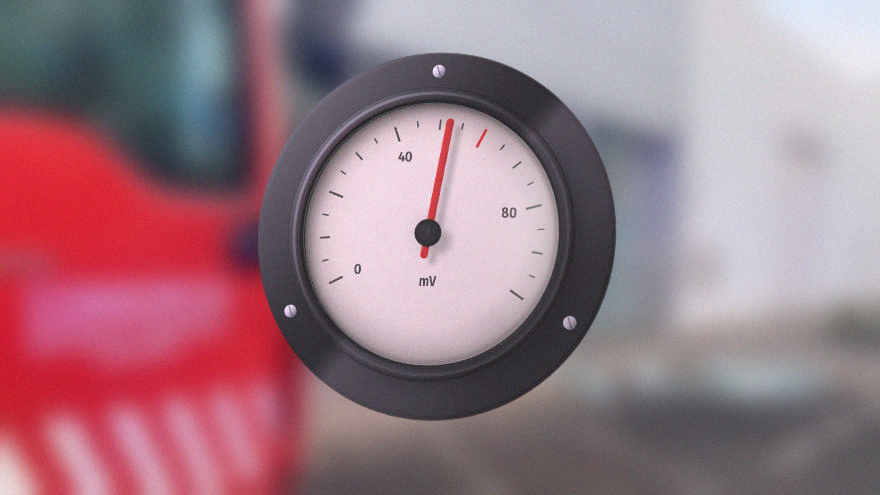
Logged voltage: 52.5 mV
